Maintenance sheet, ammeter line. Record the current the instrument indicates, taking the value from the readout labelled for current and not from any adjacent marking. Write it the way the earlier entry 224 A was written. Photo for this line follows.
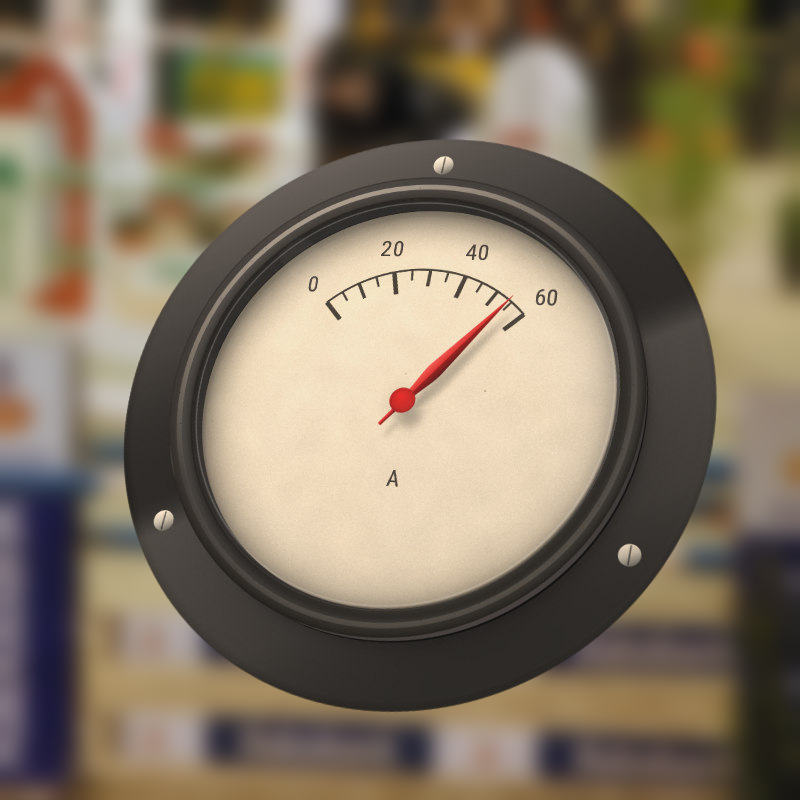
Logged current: 55 A
